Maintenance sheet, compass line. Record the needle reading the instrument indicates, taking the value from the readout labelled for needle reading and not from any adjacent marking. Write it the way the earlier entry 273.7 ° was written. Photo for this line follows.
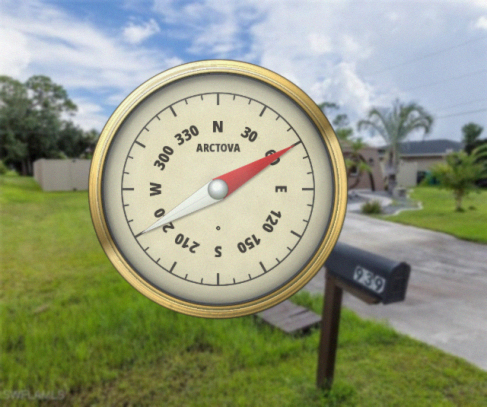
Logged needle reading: 60 °
